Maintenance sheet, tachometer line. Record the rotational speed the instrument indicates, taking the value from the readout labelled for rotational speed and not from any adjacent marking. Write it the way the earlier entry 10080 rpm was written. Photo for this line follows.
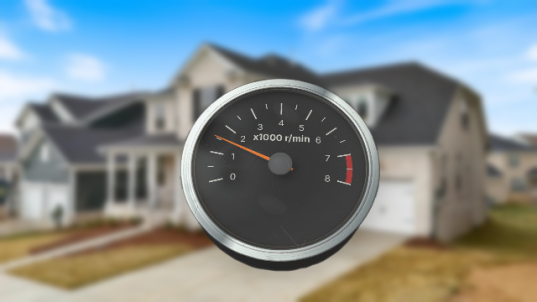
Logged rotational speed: 1500 rpm
